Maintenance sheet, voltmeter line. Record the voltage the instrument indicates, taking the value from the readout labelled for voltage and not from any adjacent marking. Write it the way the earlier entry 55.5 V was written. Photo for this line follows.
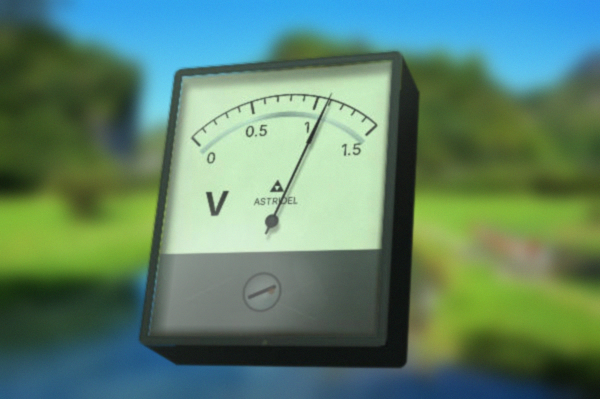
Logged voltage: 1.1 V
